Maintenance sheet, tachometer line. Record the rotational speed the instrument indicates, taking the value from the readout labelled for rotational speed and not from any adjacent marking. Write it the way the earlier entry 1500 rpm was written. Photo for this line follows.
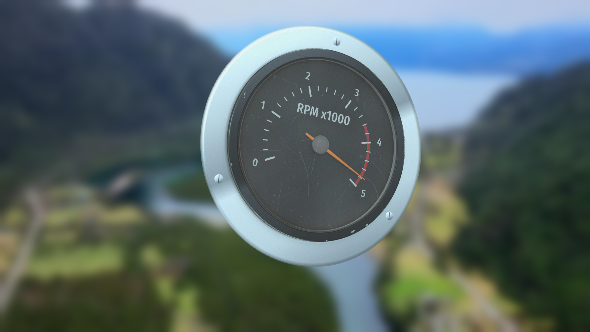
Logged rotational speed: 4800 rpm
